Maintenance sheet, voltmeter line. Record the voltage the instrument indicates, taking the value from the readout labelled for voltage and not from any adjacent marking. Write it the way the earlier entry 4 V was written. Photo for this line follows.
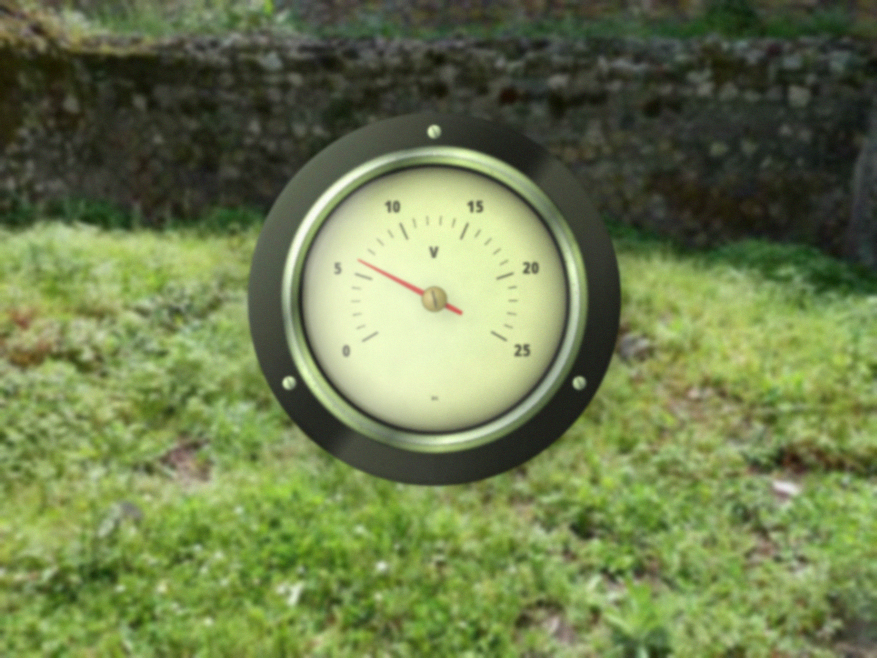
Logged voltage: 6 V
